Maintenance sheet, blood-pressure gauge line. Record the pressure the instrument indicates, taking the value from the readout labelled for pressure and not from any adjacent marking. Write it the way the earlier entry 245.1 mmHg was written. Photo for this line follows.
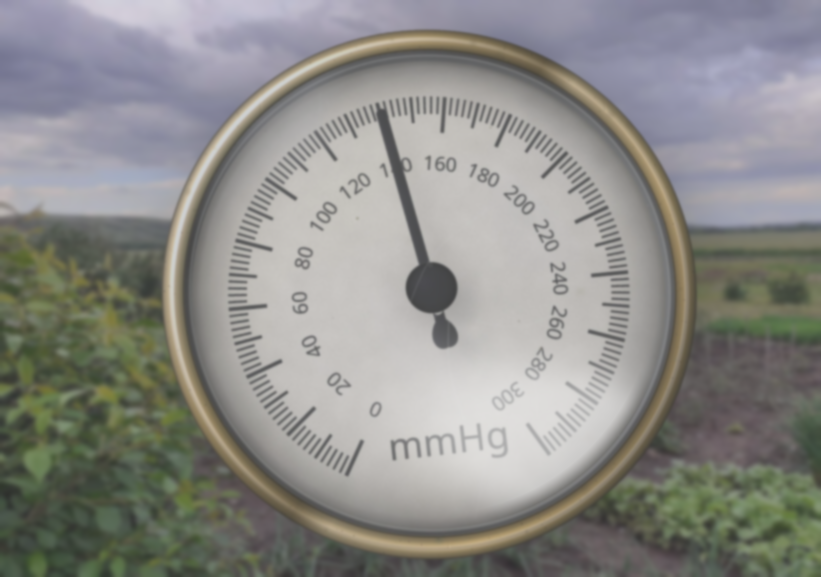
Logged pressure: 140 mmHg
